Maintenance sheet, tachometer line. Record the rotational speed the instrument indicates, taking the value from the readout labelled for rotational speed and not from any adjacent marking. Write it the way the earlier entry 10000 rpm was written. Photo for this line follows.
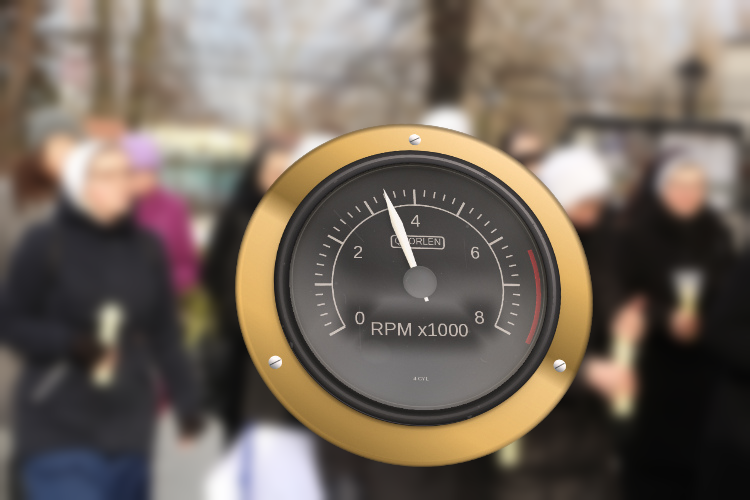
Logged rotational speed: 3400 rpm
